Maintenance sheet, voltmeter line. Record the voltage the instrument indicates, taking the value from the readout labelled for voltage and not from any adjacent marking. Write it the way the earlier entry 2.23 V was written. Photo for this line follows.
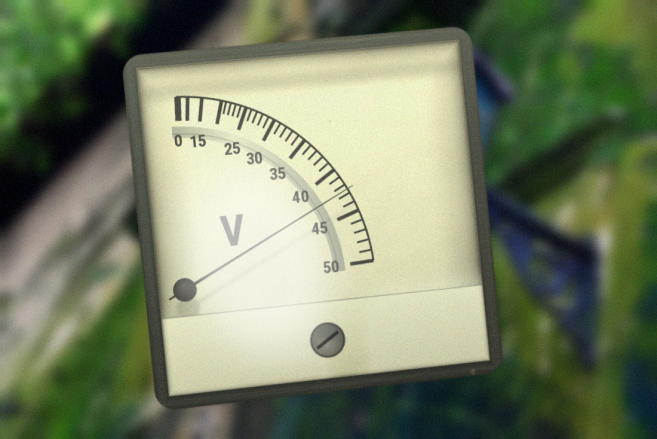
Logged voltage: 42.5 V
